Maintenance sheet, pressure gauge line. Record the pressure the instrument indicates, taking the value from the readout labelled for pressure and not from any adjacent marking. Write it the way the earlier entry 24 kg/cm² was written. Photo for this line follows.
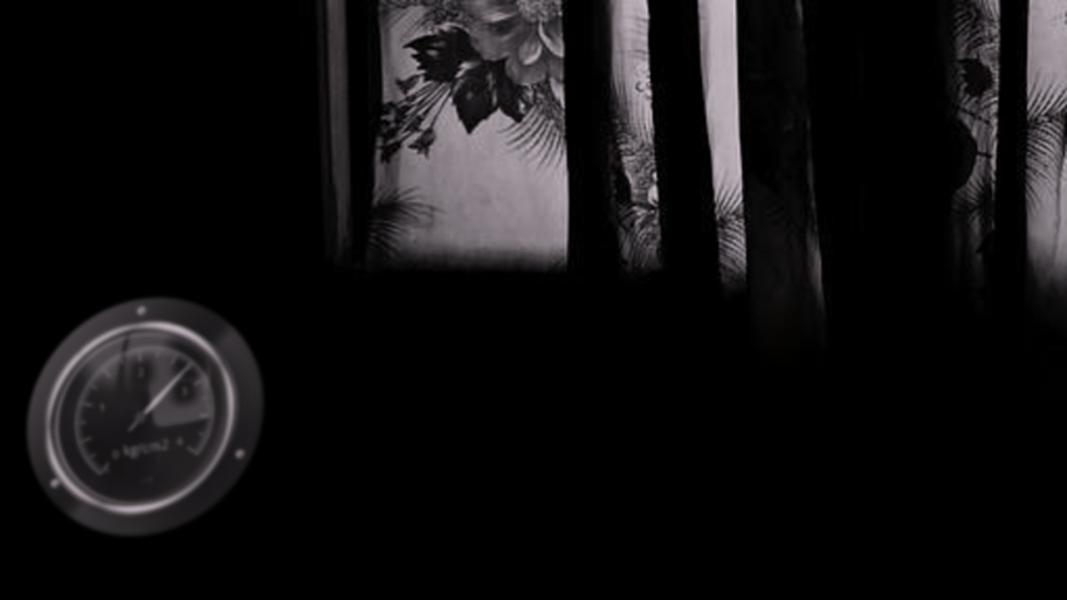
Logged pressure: 2.75 kg/cm²
